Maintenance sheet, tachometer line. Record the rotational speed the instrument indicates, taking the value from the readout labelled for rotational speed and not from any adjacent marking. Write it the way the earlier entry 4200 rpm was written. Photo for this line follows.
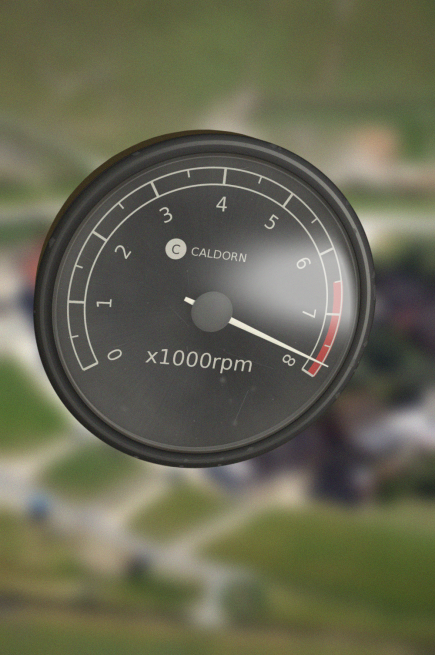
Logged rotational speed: 7750 rpm
